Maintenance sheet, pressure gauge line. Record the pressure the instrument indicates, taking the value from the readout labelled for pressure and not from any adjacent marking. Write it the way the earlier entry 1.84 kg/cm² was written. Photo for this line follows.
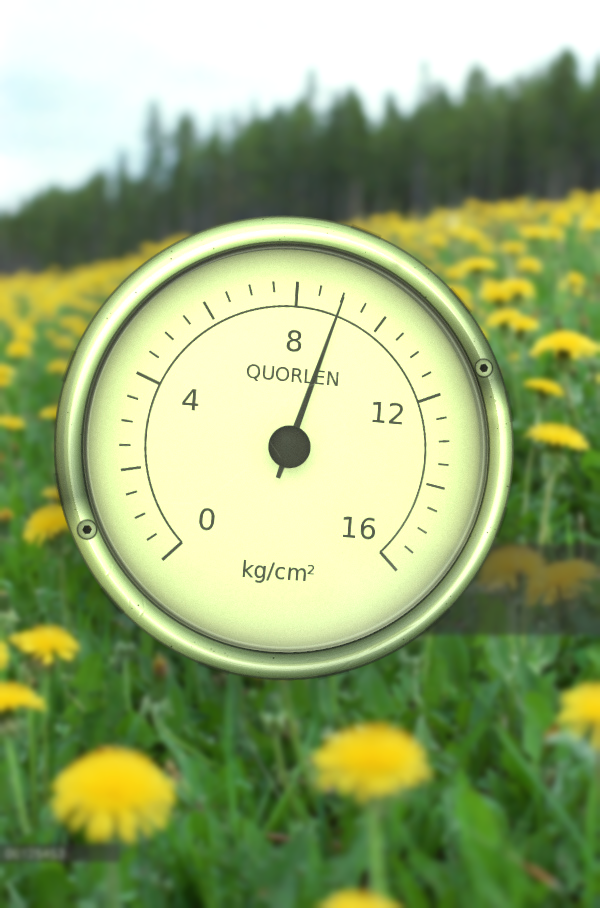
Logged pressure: 9 kg/cm²
